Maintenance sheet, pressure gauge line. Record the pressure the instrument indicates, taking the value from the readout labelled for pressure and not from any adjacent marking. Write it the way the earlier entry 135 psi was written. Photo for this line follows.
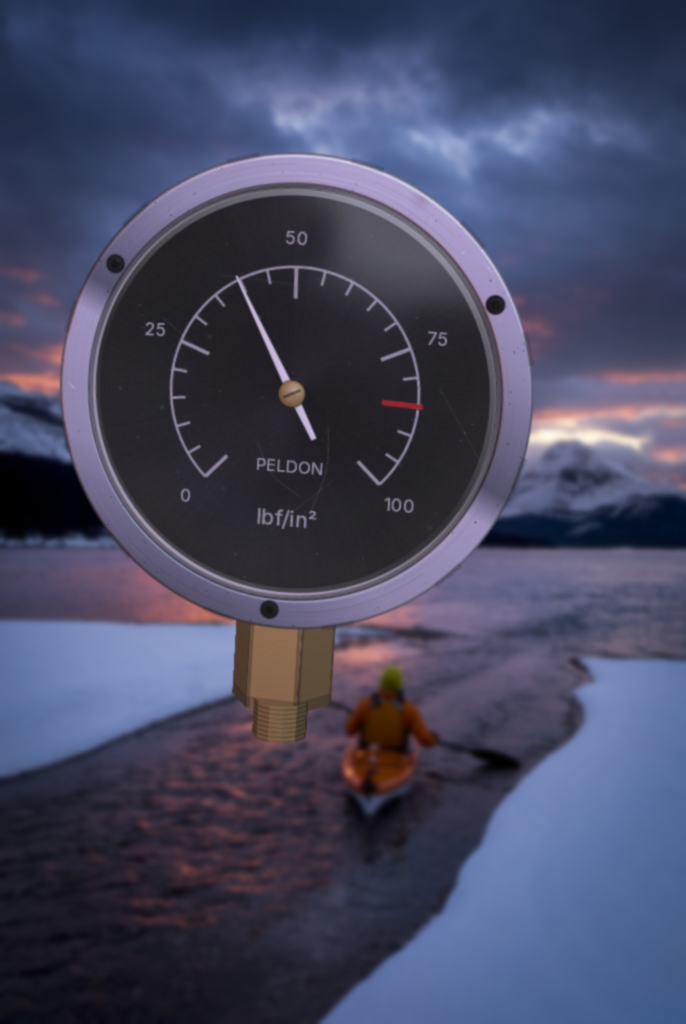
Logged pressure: 40 psi
